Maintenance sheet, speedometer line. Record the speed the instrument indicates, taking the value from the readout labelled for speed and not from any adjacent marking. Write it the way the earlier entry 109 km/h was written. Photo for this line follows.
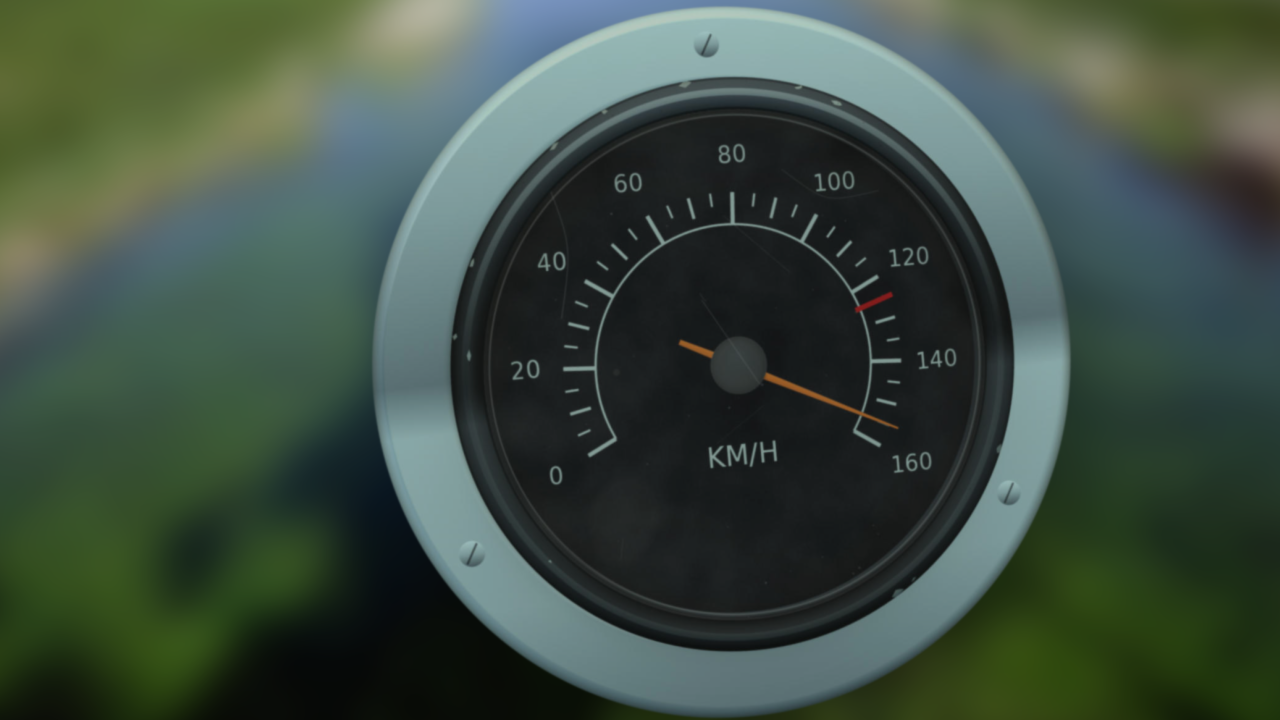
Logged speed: 155 km/h
